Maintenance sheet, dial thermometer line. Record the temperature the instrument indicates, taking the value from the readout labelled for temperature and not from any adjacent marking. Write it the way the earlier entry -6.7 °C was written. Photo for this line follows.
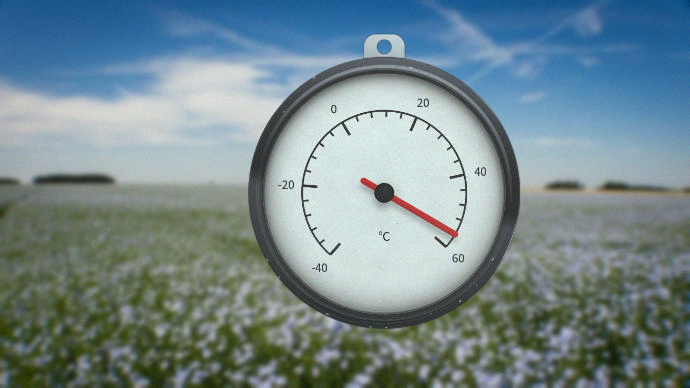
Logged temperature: 56 °C
